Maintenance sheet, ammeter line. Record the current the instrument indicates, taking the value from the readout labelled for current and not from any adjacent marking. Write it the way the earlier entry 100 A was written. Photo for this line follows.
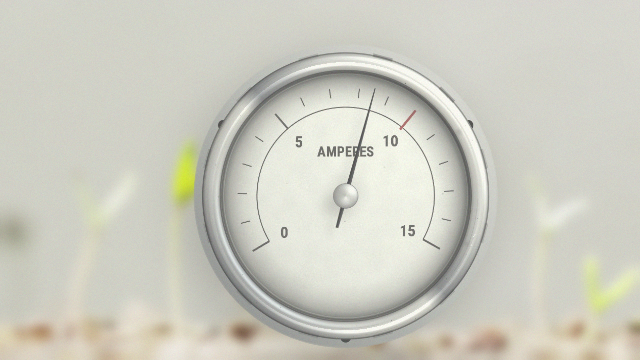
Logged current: 8.5 A
